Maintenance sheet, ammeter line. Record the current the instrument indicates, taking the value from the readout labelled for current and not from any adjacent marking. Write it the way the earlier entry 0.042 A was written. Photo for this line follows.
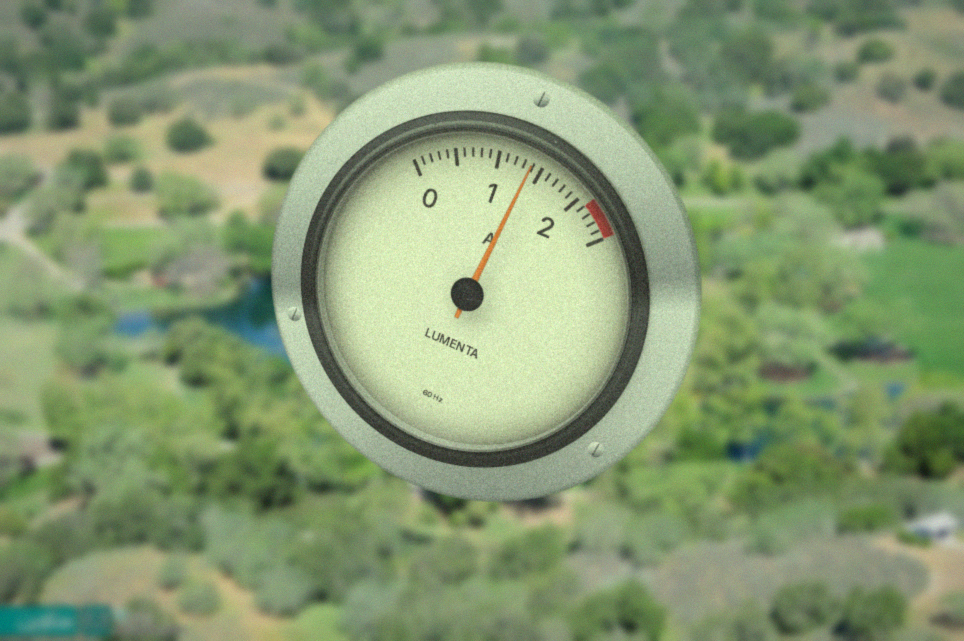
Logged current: 1.4 A
